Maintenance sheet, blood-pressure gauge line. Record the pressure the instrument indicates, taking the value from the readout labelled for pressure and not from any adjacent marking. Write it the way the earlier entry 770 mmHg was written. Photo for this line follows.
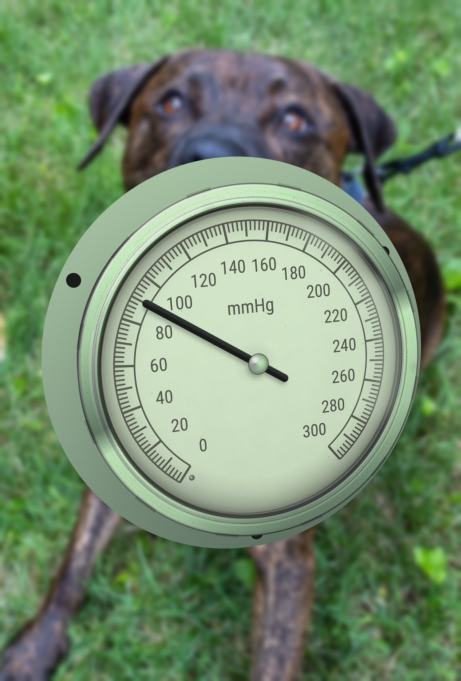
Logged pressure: 90 mmHg
